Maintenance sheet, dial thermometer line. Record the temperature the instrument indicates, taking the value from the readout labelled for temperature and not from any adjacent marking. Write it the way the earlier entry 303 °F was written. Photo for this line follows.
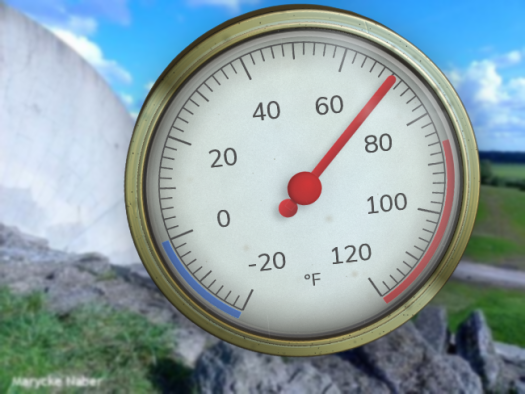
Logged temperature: 70 °F
